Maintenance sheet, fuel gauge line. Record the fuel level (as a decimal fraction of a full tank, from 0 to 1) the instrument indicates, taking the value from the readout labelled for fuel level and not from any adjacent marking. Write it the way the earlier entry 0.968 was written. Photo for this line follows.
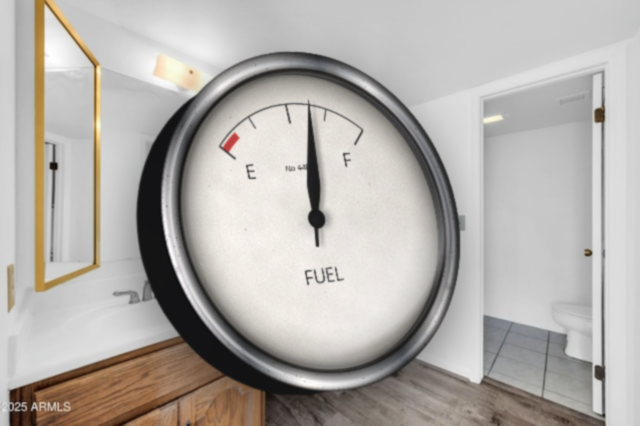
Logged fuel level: 0.625
